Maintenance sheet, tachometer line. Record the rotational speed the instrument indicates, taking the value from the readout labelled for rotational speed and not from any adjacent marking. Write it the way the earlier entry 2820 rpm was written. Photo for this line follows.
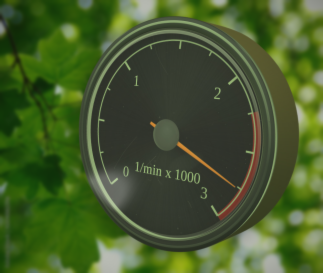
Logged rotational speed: 2750 rpm
